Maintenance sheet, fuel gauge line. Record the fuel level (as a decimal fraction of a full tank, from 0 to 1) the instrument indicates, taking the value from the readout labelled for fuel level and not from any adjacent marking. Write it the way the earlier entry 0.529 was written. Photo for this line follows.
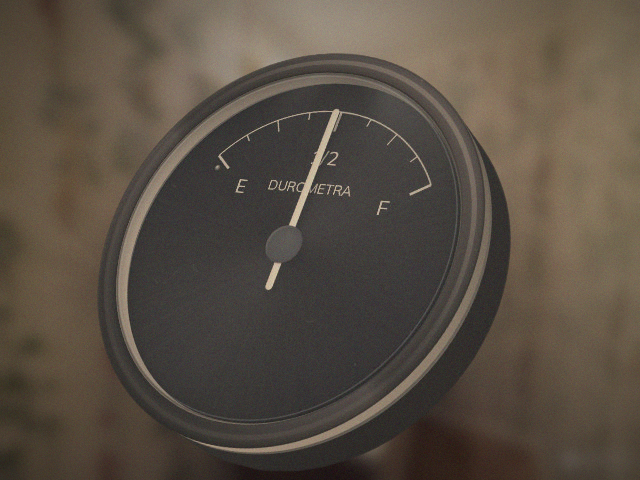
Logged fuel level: 0.5
